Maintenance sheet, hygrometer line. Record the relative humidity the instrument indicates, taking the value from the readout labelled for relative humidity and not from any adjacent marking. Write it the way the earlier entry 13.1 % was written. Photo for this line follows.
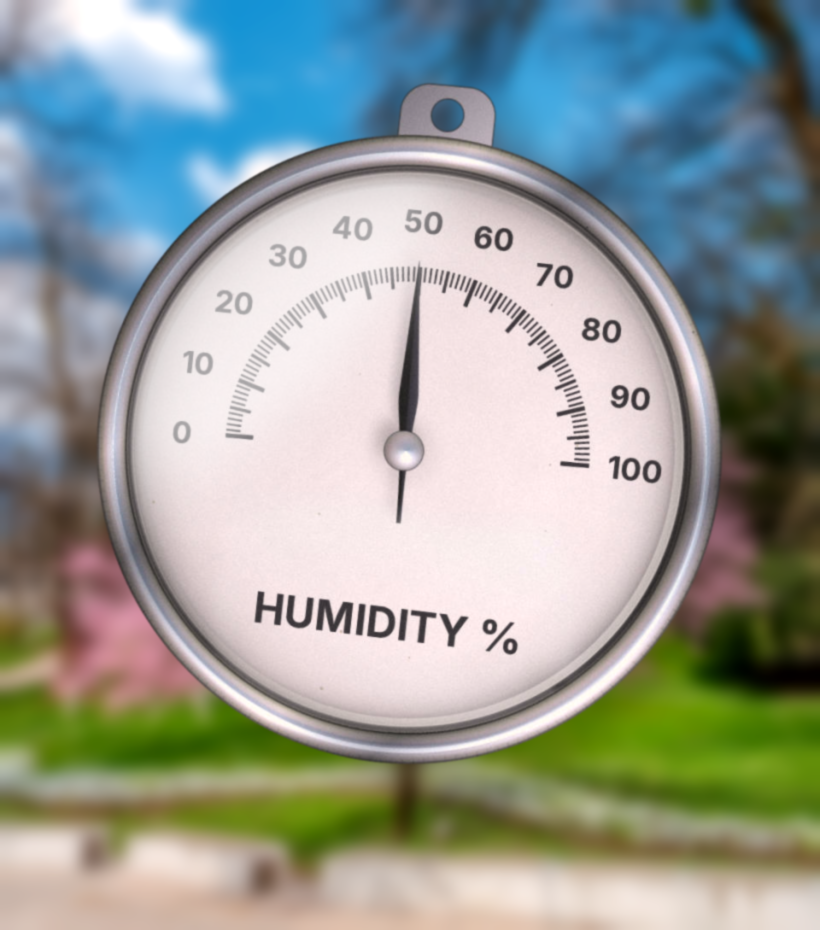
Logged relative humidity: 50 %
